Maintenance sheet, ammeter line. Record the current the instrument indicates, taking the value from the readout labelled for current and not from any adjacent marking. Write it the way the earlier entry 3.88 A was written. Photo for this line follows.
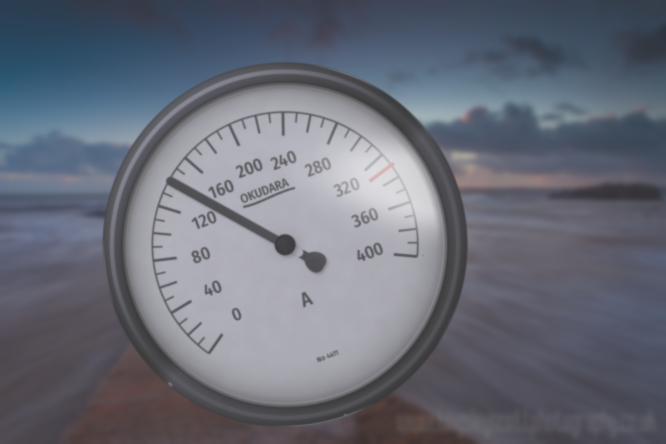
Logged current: 140 A
